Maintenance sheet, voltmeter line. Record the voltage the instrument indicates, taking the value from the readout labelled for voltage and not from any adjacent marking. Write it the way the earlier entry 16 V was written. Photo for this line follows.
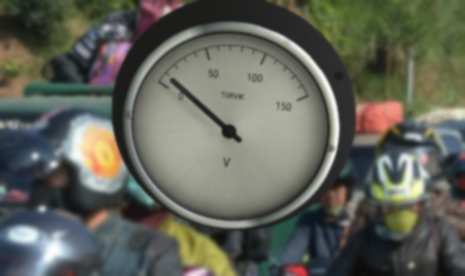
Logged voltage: 10 V
